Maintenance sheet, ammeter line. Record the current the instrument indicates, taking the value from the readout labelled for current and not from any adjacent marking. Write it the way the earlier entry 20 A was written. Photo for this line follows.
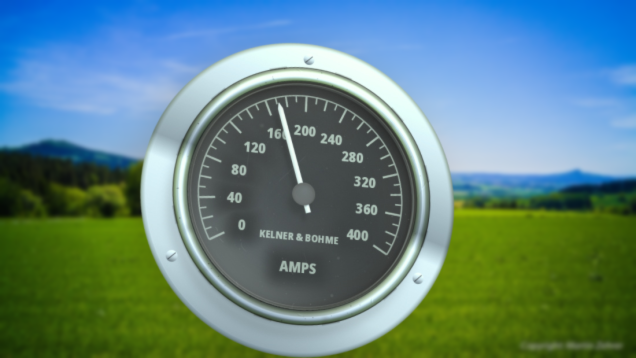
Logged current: 170 A
